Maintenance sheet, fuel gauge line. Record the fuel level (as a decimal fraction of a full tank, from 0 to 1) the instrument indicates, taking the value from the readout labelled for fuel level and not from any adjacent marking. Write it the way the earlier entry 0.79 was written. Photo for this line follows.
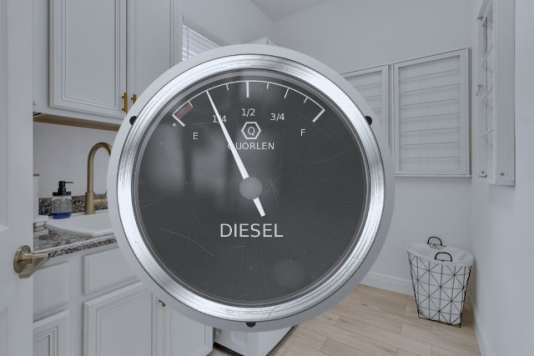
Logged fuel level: 0.25
